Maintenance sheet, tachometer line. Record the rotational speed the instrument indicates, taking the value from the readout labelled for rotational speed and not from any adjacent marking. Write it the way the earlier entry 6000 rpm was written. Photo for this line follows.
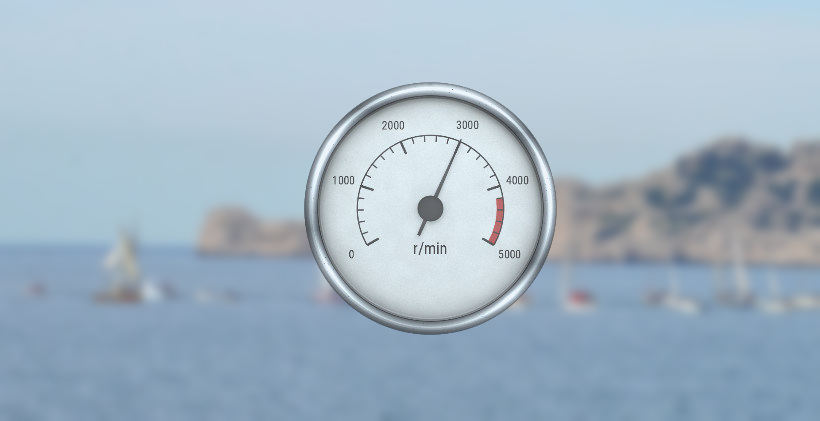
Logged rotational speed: 3000 rpm
